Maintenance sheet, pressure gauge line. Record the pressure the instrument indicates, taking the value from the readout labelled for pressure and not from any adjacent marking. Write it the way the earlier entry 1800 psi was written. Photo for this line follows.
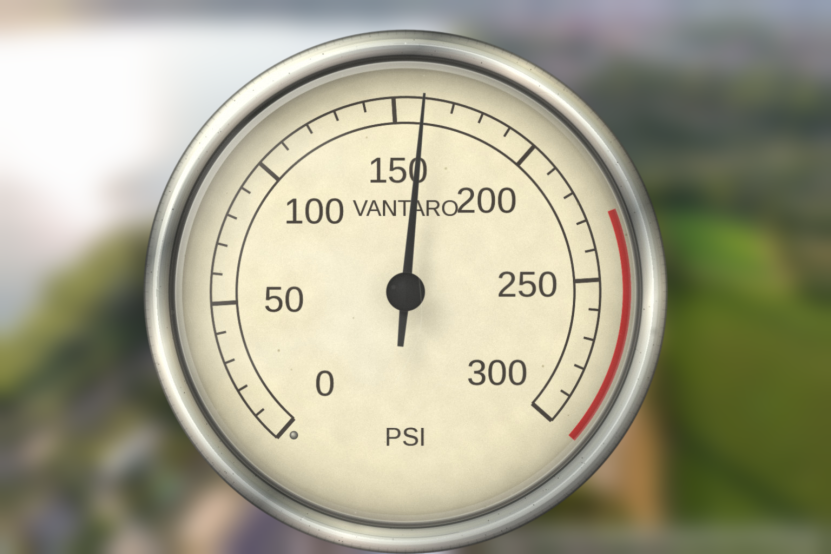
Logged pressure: 160 psi
